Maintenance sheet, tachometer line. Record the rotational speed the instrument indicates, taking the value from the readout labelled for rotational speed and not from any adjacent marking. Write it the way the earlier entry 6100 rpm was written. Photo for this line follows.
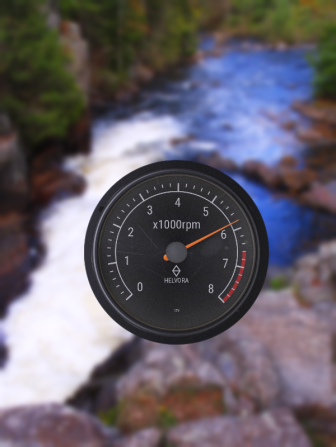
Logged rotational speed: 5800 rpm
